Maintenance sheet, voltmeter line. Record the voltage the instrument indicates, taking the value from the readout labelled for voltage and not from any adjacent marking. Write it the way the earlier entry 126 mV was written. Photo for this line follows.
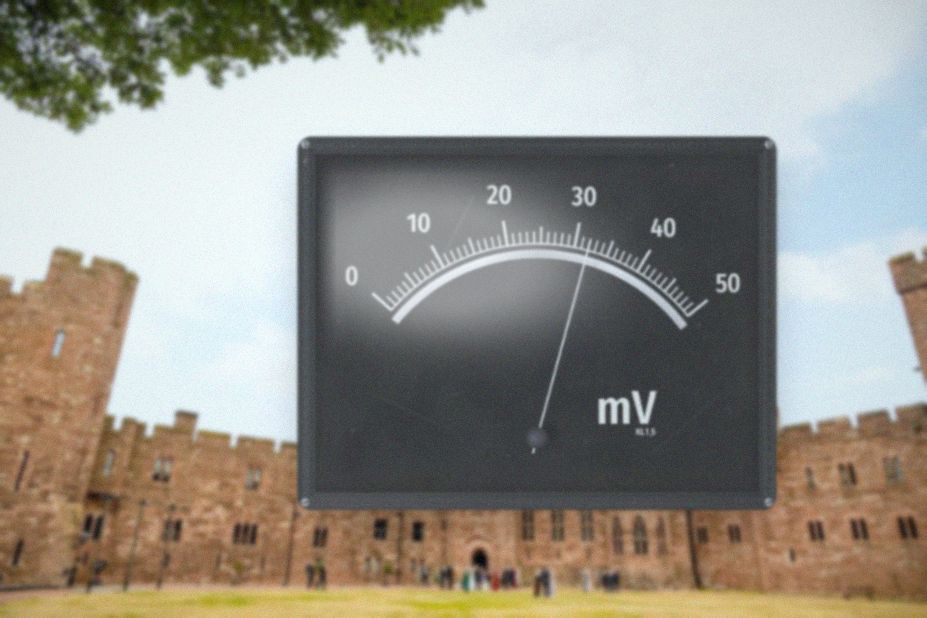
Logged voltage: 32 mV
